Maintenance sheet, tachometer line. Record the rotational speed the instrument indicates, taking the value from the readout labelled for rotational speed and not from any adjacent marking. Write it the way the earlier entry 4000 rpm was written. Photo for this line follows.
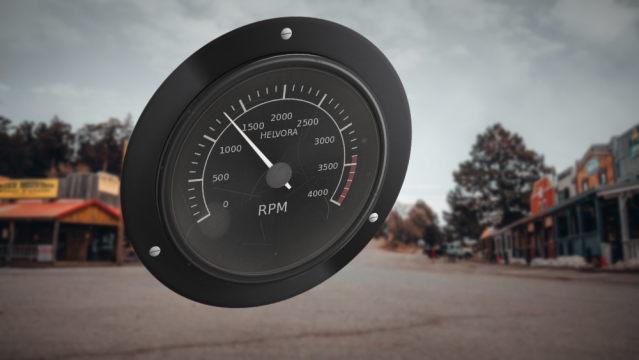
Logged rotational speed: 1300 rpm
